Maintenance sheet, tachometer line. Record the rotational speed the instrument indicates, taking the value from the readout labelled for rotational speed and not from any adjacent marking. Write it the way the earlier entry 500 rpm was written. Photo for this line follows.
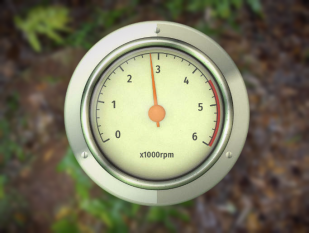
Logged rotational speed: 2800 rpm
